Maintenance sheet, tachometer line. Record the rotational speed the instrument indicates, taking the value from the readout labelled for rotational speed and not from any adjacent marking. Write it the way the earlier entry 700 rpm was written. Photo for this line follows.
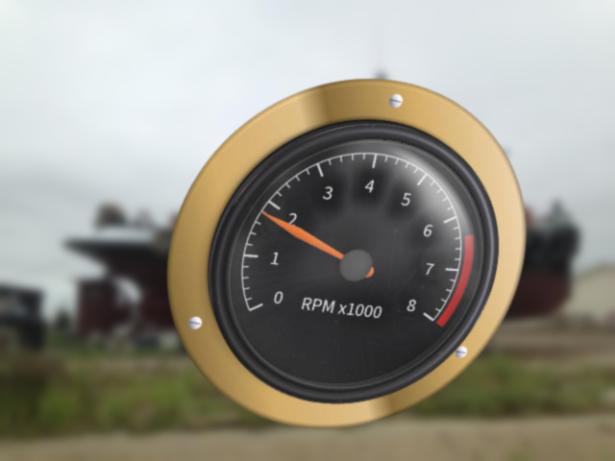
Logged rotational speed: 1800 rpm
